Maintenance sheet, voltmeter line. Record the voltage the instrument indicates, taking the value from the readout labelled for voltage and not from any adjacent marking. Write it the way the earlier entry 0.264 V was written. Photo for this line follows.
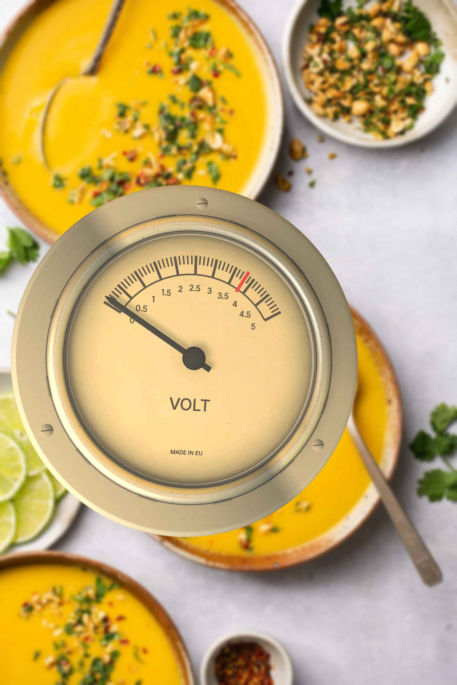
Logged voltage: 0.1 V
